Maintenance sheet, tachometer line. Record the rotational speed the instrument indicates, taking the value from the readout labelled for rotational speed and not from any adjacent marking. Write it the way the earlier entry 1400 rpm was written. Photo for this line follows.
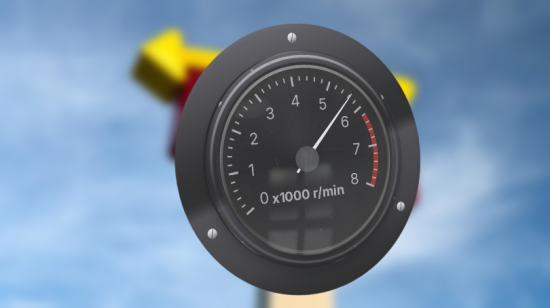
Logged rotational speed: 5600 rpm
